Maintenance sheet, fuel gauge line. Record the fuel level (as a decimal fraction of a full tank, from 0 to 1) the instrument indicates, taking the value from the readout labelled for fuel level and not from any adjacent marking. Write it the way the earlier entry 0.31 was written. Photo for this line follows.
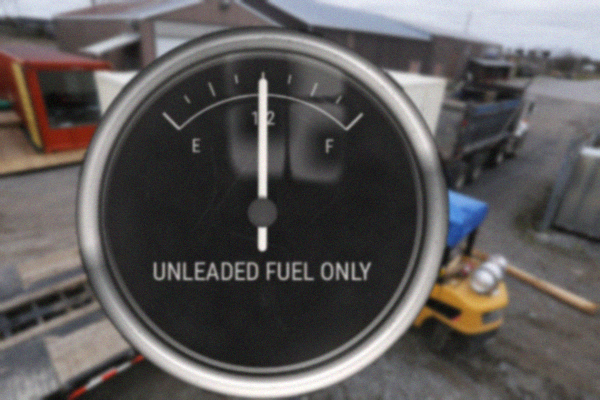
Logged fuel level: 0.5
